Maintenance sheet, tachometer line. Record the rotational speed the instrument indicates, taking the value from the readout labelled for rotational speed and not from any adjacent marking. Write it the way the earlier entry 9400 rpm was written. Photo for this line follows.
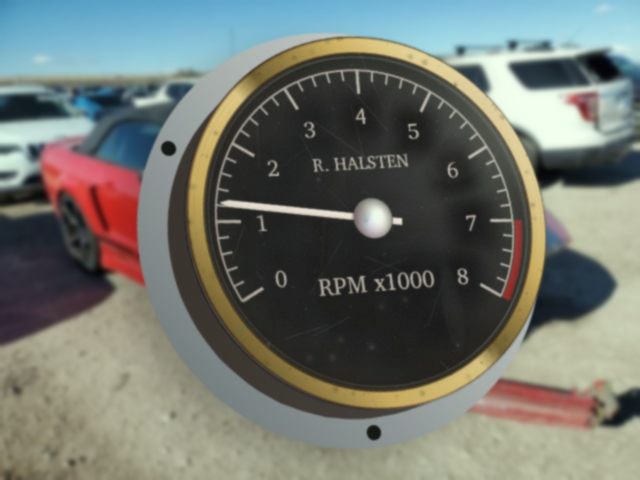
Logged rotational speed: 1200 rpm
